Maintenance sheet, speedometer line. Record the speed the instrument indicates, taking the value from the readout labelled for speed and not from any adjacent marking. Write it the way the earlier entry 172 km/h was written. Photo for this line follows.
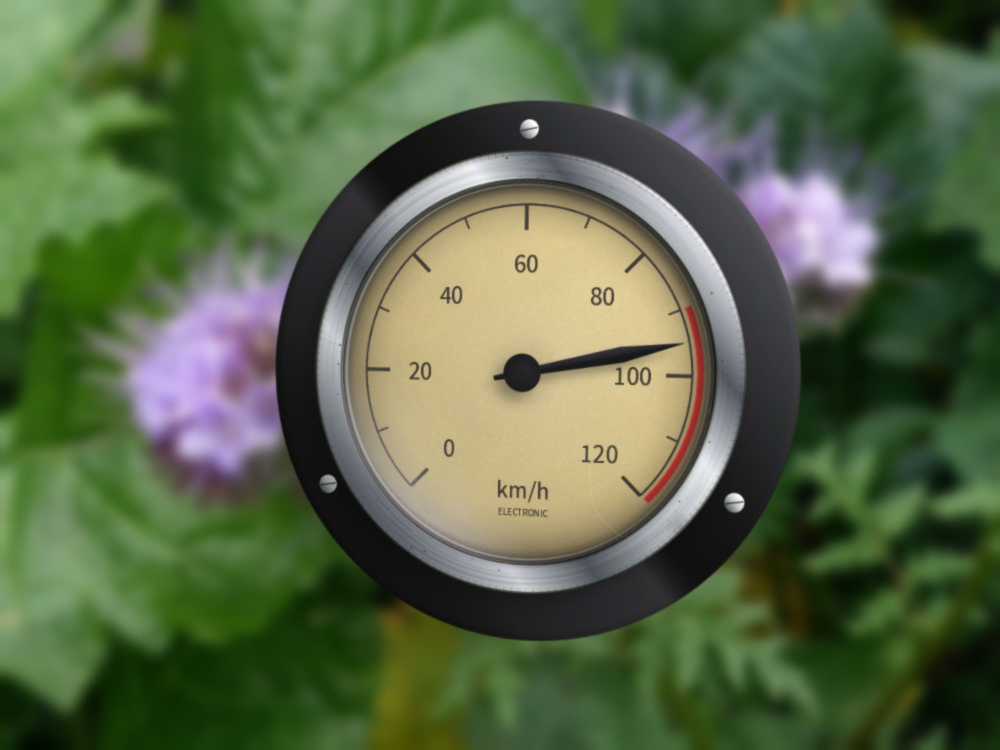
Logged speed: 95 km/h
